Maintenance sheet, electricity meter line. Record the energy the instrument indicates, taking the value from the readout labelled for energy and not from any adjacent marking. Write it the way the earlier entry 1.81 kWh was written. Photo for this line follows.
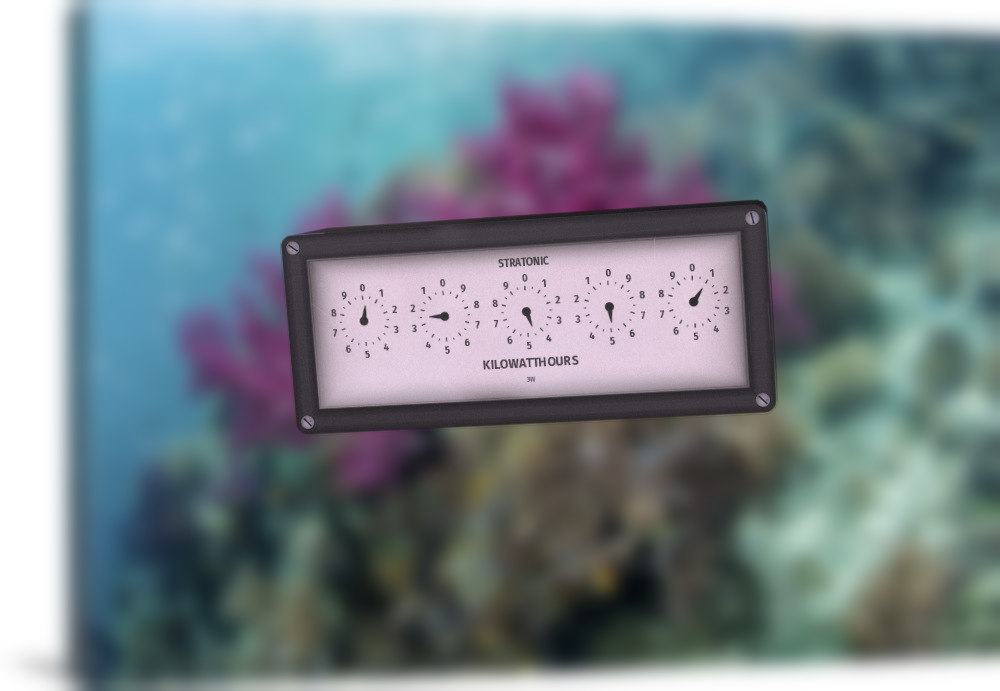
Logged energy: 2451 kWh
